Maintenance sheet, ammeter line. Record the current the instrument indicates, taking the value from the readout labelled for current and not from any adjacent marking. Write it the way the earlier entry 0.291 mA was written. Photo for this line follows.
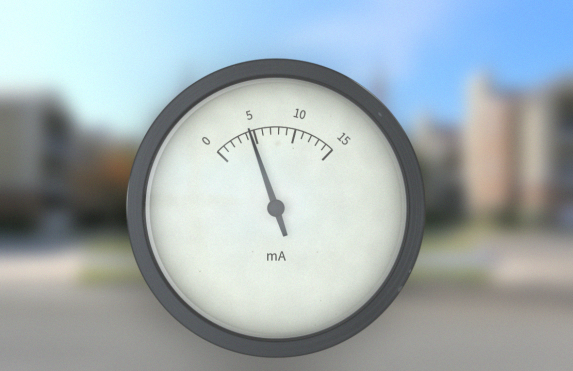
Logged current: 4.5 mA
